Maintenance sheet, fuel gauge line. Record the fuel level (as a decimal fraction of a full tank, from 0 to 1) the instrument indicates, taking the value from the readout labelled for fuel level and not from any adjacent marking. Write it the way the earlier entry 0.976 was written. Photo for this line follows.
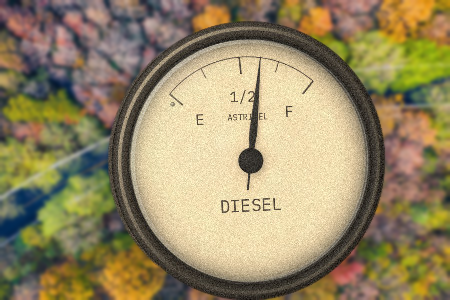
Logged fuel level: 0.625
